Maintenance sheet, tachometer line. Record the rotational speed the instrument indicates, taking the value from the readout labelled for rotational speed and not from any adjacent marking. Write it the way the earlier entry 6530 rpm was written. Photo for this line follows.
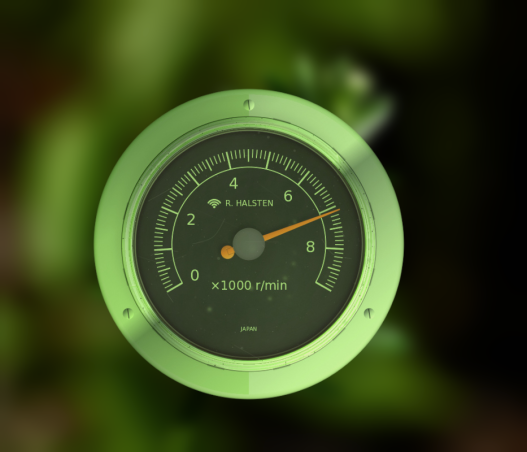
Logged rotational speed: 7100 rpm
